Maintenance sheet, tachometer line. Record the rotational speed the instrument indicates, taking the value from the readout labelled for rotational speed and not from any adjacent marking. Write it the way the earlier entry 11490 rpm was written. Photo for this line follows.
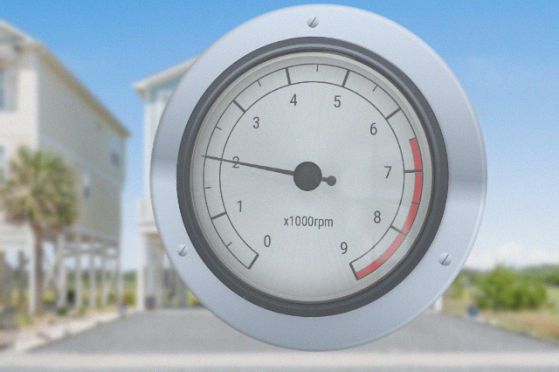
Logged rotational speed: 2000 rpm
